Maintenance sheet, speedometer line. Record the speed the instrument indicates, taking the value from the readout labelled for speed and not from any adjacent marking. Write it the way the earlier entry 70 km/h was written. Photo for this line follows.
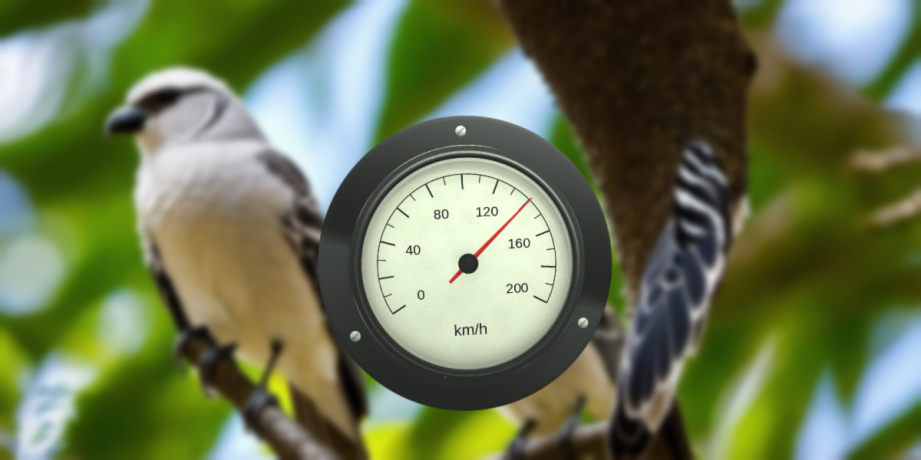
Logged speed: 140 km/h
